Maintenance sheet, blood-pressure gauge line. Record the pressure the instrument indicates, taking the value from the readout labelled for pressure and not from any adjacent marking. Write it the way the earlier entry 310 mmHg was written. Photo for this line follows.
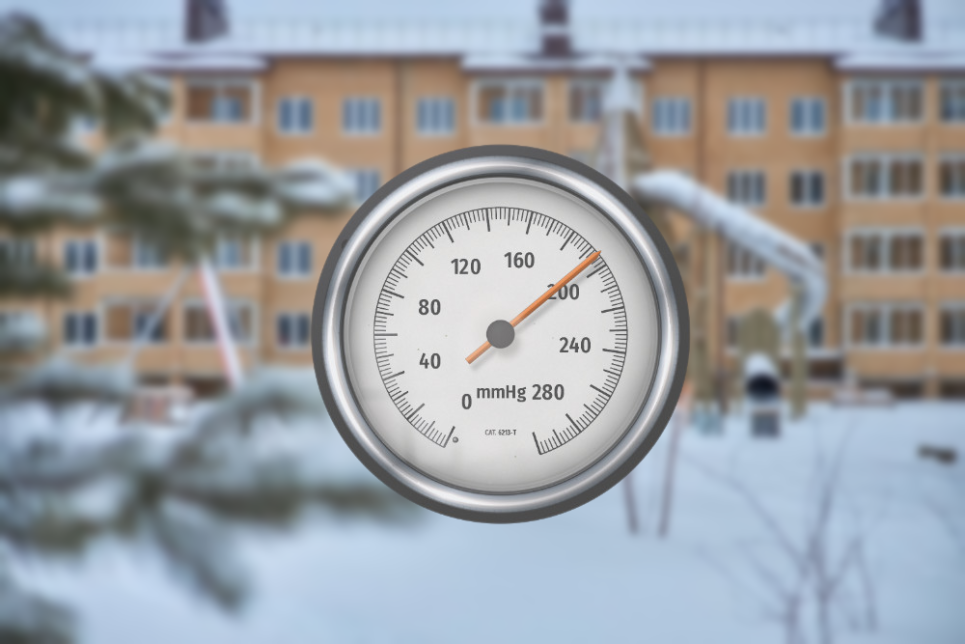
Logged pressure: 194 mmHg
